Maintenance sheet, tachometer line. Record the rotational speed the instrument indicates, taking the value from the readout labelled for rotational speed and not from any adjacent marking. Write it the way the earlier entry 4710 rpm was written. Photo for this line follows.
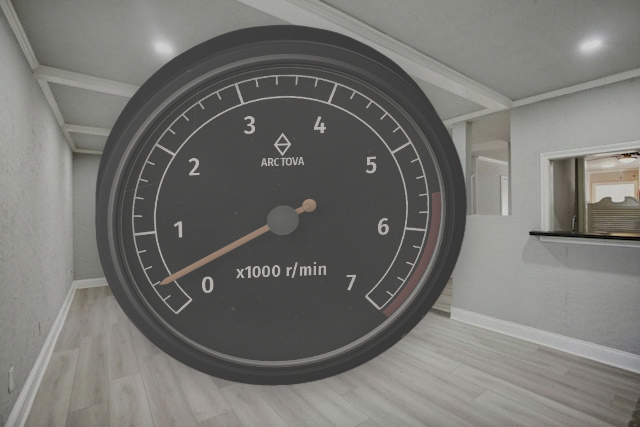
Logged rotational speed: 400 rpm
